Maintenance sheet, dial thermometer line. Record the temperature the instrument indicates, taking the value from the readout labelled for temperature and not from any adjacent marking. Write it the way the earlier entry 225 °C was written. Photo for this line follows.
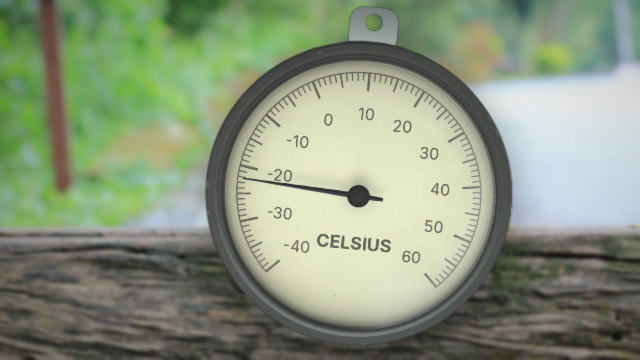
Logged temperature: -22 °C
